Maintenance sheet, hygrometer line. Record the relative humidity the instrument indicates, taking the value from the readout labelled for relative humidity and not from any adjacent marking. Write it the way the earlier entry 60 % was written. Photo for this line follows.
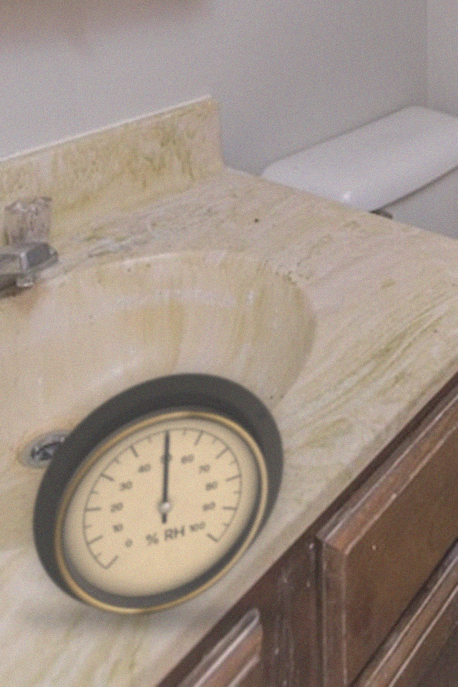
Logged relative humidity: 50 %
